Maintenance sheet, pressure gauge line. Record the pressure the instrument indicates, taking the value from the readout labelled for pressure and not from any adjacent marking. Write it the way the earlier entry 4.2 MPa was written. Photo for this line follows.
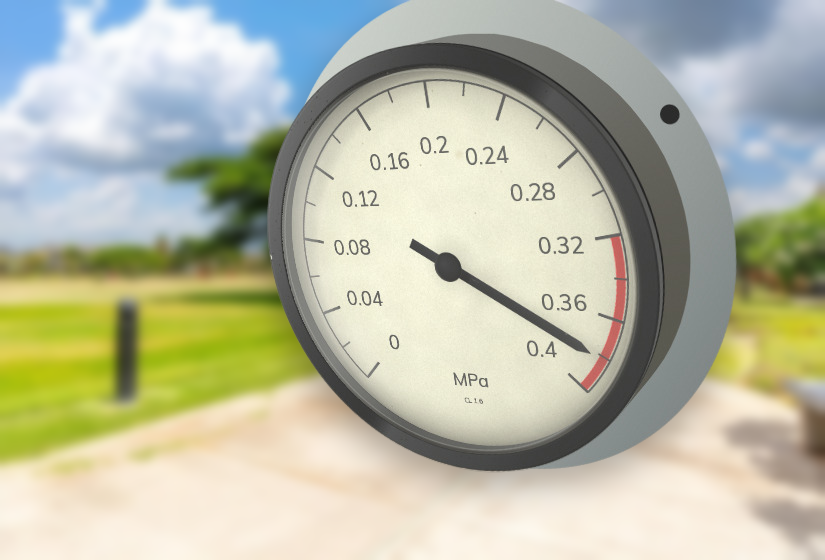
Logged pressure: 0.38 MPa
